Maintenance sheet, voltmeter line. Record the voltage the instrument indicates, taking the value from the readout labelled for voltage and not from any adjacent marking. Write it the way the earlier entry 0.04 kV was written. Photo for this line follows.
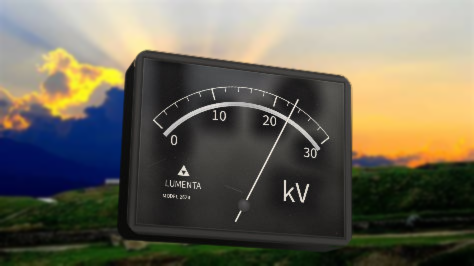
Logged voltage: 23 kV
